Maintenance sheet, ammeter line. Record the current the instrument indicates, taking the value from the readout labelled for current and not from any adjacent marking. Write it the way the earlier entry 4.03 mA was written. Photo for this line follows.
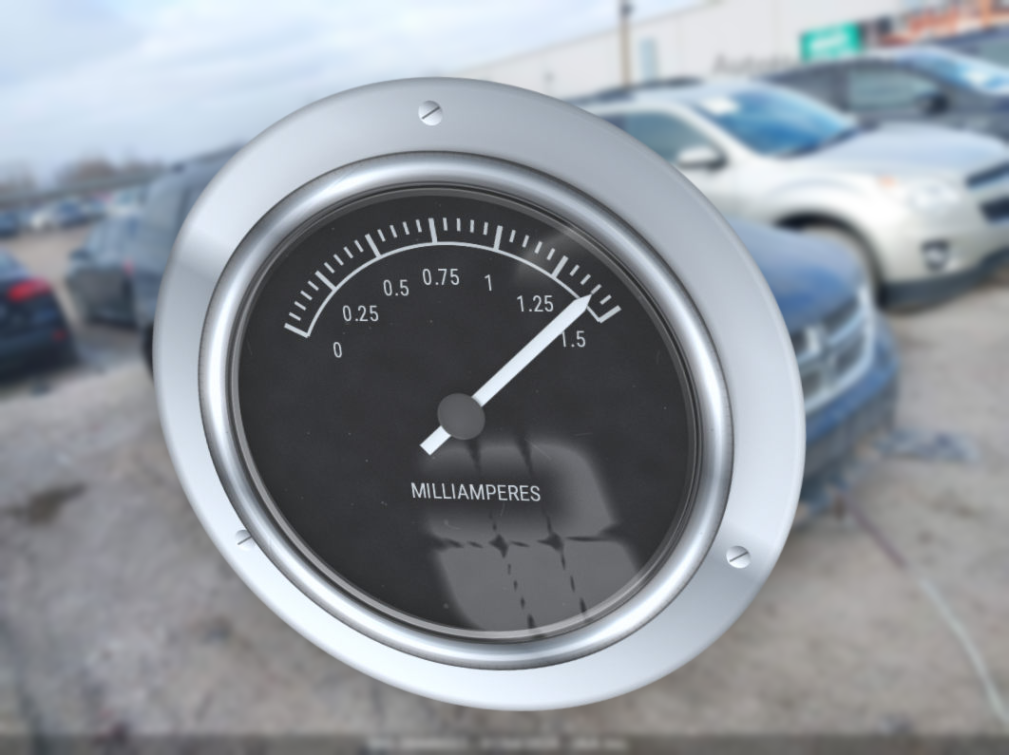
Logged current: 1.4 mA
